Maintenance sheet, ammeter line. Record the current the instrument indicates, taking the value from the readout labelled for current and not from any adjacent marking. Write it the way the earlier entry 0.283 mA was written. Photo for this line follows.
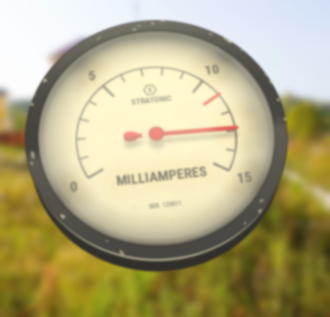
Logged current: 13 mA
